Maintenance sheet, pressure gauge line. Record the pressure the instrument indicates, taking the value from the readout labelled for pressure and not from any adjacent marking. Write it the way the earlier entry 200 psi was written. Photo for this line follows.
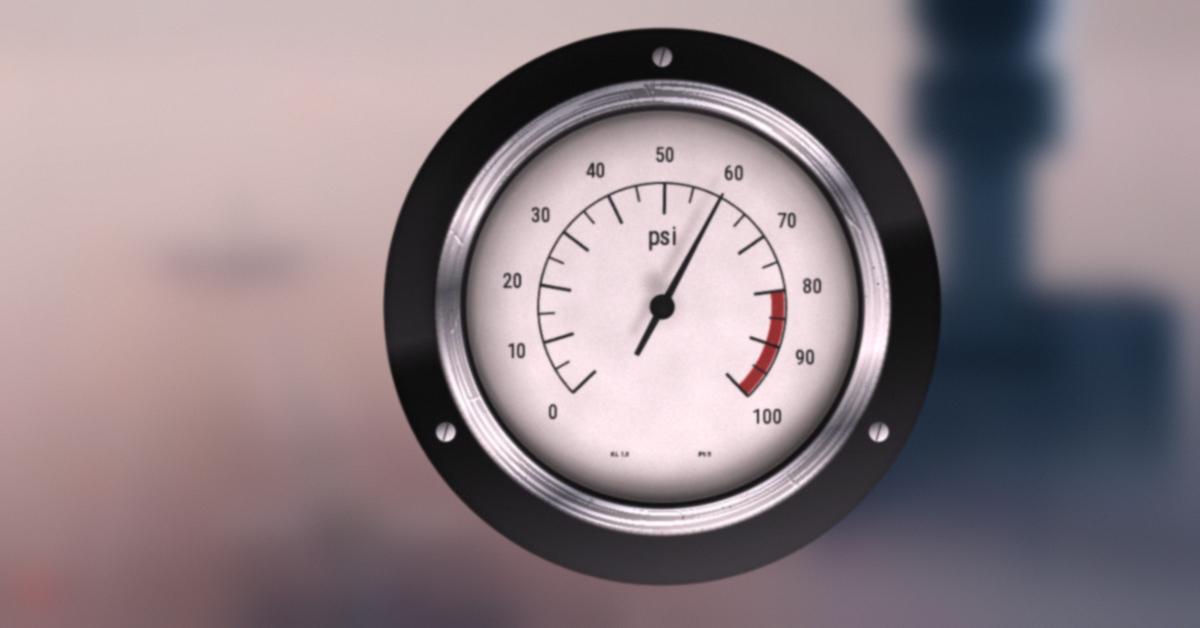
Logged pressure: 60 psi
